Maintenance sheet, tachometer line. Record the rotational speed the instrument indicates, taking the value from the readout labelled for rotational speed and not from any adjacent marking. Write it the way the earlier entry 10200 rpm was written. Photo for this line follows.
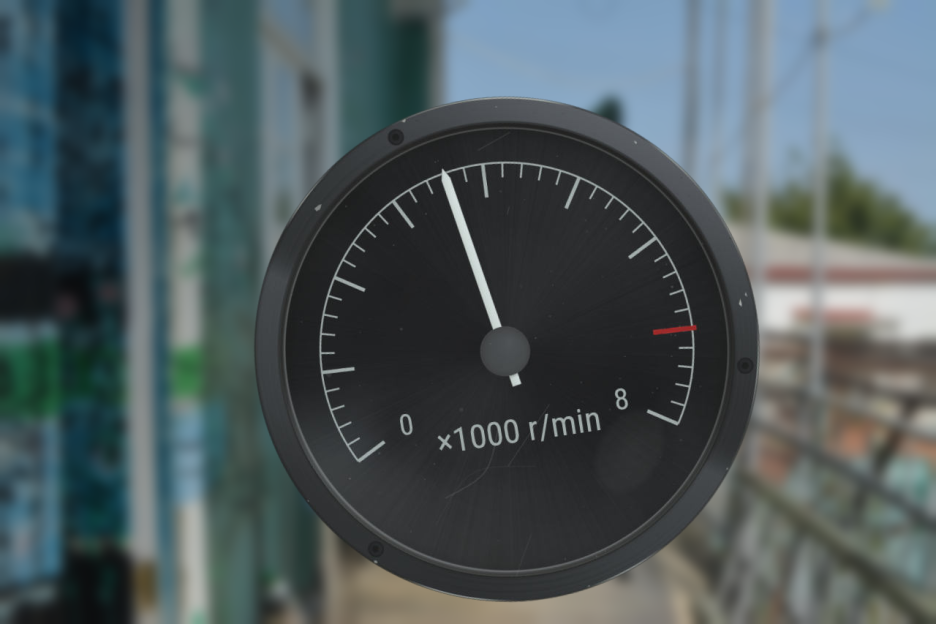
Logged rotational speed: 3600 rpm
